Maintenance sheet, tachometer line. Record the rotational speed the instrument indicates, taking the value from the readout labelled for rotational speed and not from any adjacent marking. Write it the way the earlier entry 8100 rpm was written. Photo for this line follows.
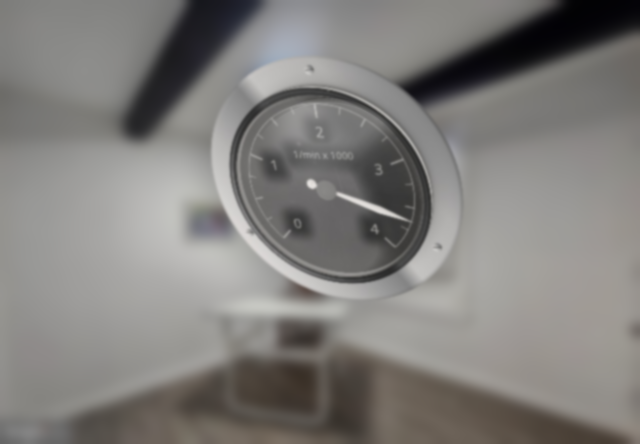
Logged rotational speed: 3625 rpm
